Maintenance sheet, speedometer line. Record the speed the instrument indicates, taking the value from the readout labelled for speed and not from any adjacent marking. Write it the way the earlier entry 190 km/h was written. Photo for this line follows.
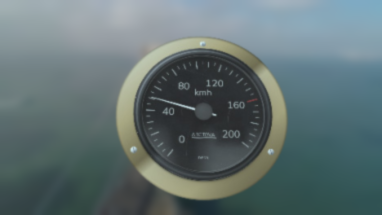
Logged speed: 50 km/h
